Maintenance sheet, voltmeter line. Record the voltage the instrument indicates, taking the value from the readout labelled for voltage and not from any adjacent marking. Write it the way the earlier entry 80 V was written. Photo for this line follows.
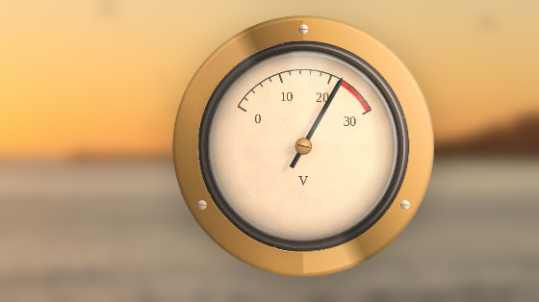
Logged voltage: 22 V
